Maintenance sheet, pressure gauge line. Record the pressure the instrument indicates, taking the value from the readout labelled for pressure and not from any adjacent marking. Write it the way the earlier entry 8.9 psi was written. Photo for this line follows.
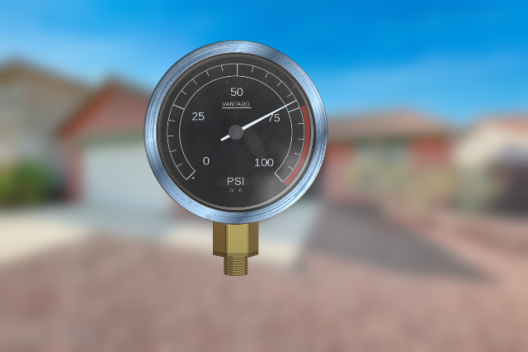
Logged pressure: 72.5 psi
